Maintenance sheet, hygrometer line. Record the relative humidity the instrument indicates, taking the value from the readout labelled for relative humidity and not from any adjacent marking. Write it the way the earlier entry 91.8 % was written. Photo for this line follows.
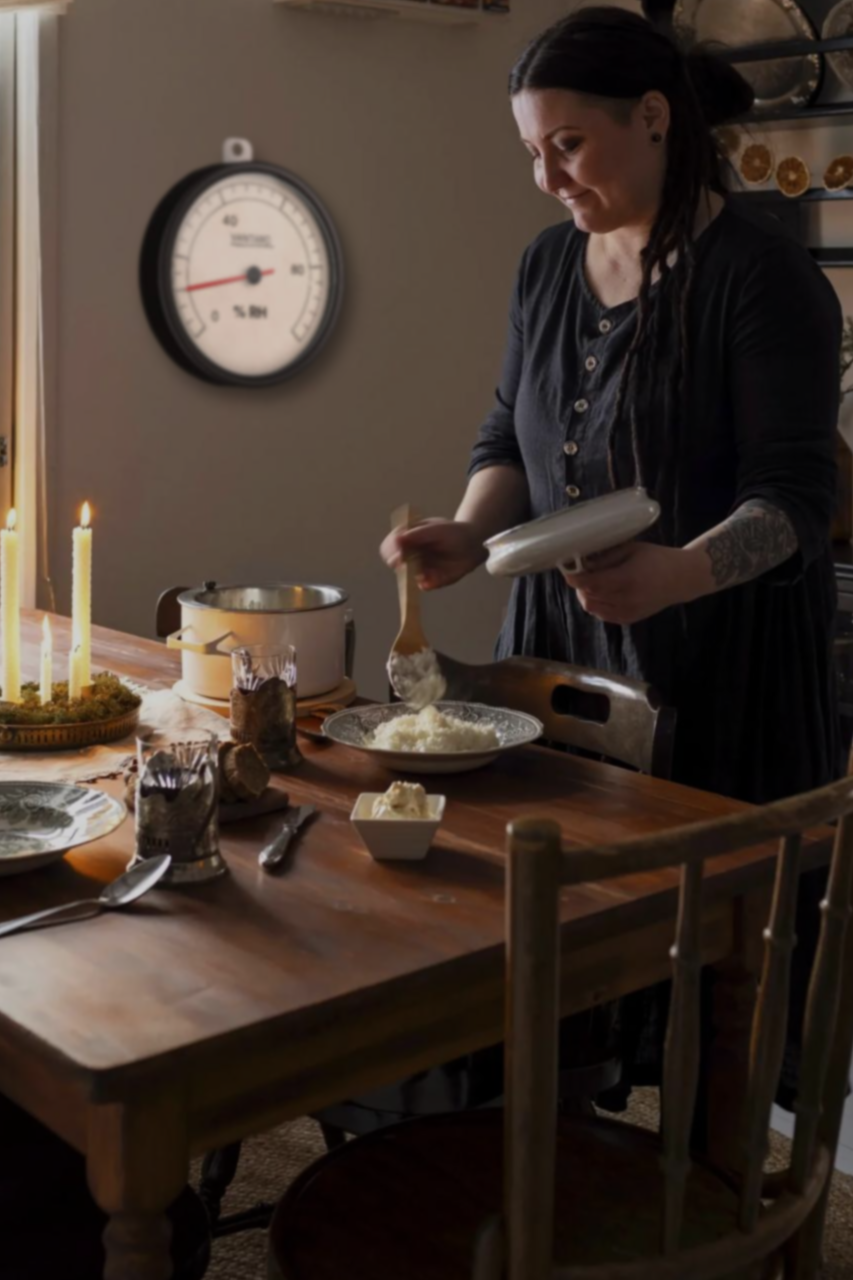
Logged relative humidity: 12 %
